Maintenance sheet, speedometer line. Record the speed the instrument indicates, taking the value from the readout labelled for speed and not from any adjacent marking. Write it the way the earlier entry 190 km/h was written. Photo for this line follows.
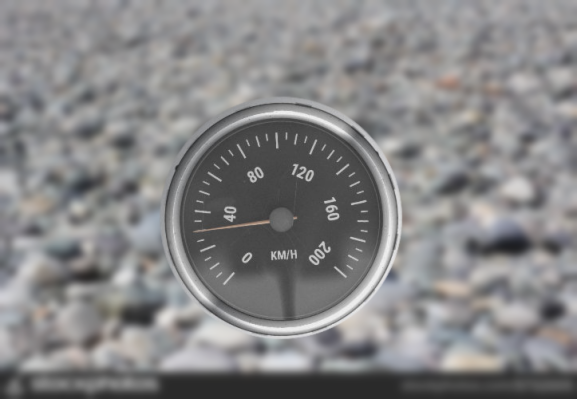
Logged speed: 30 km/h
